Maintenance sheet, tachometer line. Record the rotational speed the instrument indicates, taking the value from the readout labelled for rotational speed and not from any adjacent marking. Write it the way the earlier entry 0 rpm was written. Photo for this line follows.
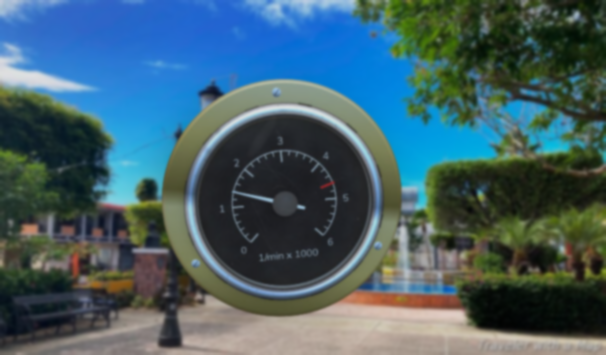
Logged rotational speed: 1400 rpm
